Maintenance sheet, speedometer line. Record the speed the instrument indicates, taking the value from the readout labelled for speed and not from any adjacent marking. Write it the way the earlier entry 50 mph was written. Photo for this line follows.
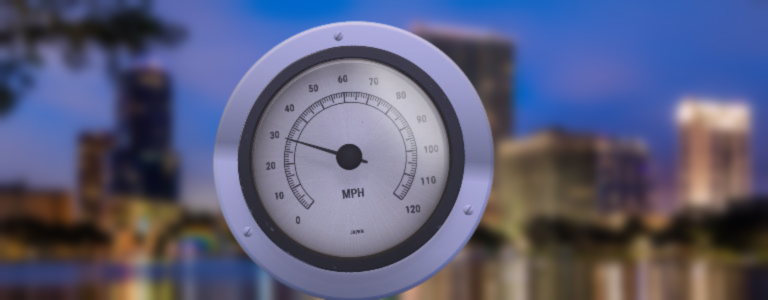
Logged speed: 30 mph
